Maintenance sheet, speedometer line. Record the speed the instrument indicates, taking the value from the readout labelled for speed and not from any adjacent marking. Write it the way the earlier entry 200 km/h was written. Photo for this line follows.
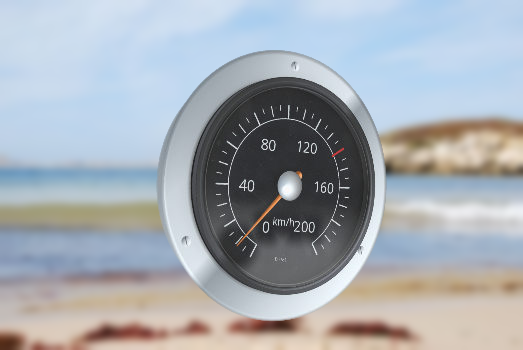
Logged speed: 10 km/h
